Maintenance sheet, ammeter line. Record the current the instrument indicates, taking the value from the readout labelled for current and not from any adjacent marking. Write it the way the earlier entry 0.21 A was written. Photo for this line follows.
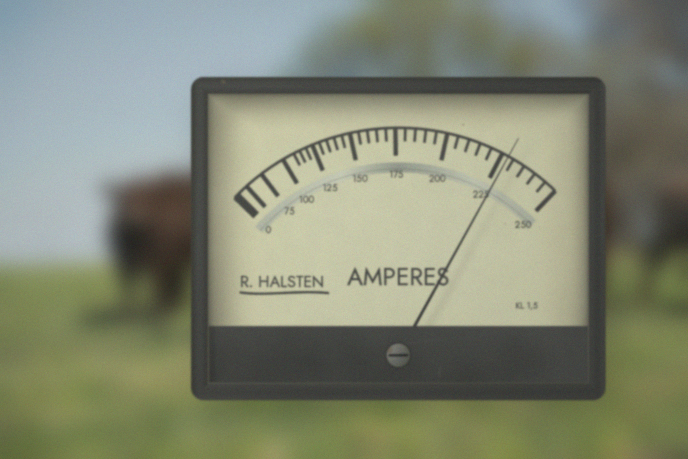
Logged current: 227.5 A
